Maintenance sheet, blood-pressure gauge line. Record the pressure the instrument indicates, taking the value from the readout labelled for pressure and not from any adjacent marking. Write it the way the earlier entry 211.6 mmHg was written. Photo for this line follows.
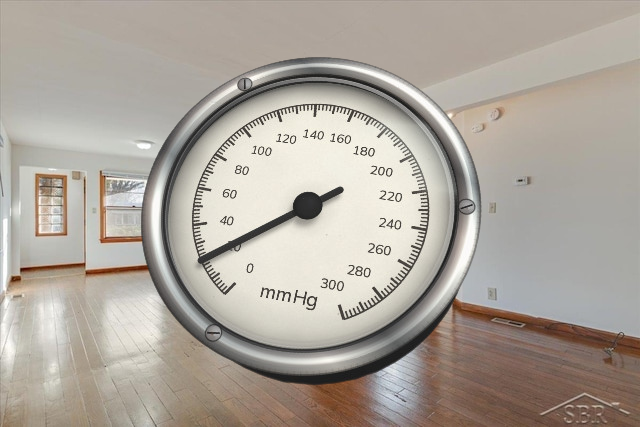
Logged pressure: 20 mmHg
